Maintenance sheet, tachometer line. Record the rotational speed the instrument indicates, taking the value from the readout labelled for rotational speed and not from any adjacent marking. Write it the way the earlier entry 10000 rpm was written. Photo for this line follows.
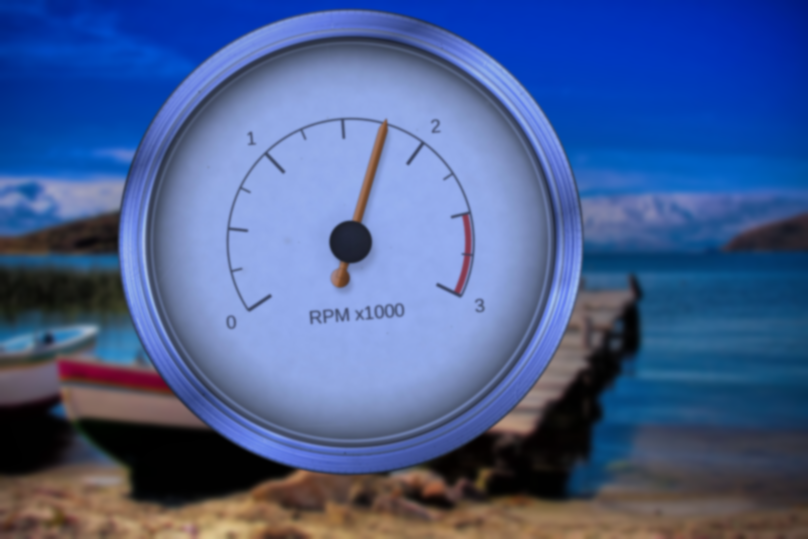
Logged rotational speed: 1750 rpm
